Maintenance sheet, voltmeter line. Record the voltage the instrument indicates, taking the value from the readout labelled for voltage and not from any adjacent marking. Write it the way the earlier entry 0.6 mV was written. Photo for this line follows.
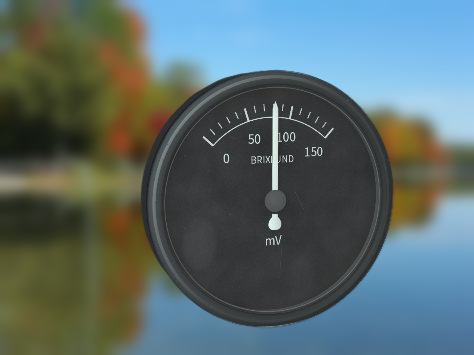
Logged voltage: 80 mV
